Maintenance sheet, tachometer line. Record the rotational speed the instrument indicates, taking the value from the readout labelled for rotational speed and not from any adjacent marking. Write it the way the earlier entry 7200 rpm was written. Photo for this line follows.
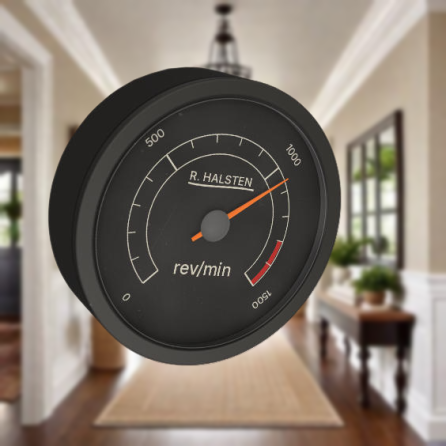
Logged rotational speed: 1050 rpm
